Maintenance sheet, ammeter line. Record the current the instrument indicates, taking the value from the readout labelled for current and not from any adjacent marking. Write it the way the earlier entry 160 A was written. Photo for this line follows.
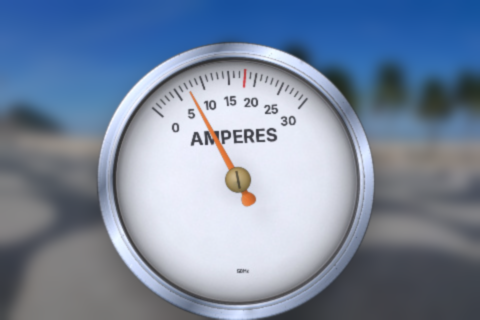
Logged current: 7 A
